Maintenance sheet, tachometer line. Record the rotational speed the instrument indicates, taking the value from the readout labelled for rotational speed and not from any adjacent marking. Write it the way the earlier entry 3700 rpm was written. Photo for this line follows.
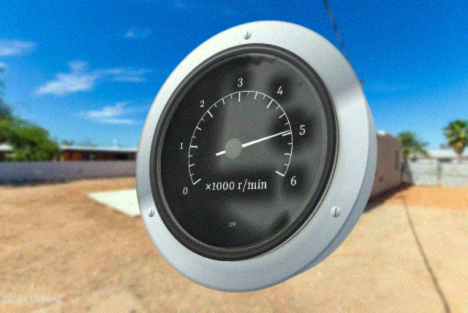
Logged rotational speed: 5000 rpm
